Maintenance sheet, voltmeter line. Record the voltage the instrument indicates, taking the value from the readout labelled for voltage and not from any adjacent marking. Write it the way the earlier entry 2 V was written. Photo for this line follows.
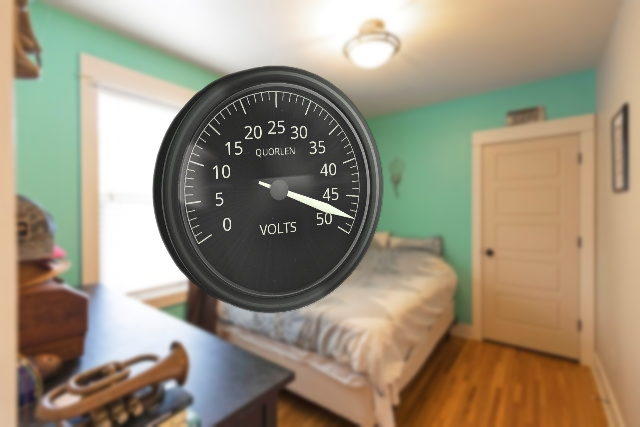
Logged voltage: 48 V
